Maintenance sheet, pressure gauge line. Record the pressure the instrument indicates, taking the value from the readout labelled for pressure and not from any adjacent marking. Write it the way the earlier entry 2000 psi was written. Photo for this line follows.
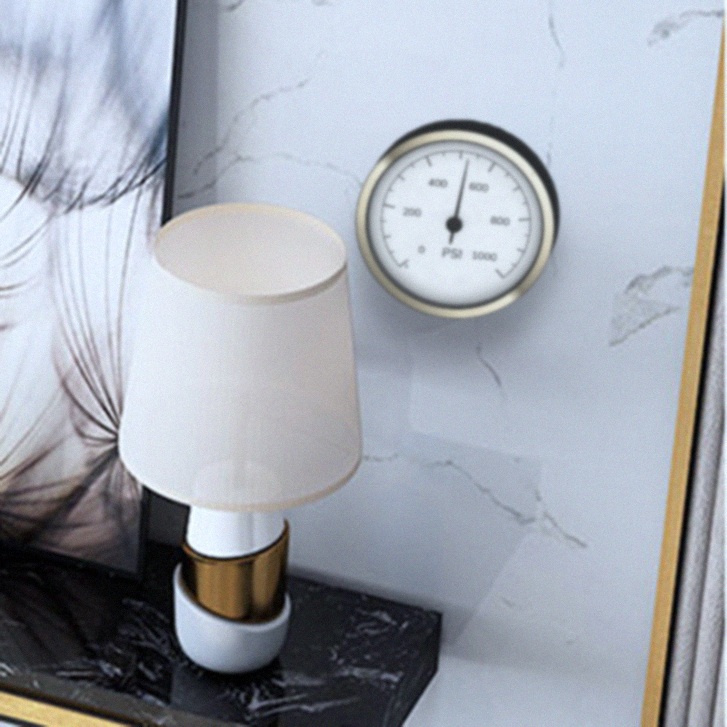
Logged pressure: 525 psi
